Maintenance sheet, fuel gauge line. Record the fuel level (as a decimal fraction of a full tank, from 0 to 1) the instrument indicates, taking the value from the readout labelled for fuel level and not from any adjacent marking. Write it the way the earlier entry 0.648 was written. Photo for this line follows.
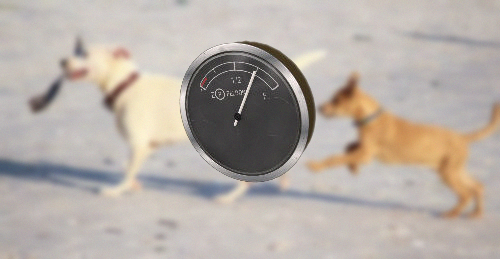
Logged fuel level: 0.75
